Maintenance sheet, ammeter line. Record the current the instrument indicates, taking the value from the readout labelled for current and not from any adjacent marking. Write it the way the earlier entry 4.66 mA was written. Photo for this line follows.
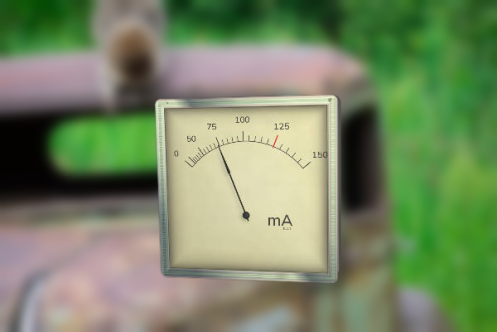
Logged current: 75 mA
